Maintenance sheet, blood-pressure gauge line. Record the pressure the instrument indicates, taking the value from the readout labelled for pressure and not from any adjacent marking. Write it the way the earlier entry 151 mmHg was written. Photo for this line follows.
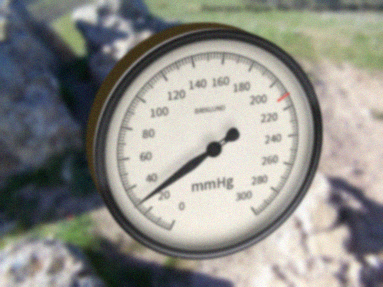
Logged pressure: 30 mmHg
